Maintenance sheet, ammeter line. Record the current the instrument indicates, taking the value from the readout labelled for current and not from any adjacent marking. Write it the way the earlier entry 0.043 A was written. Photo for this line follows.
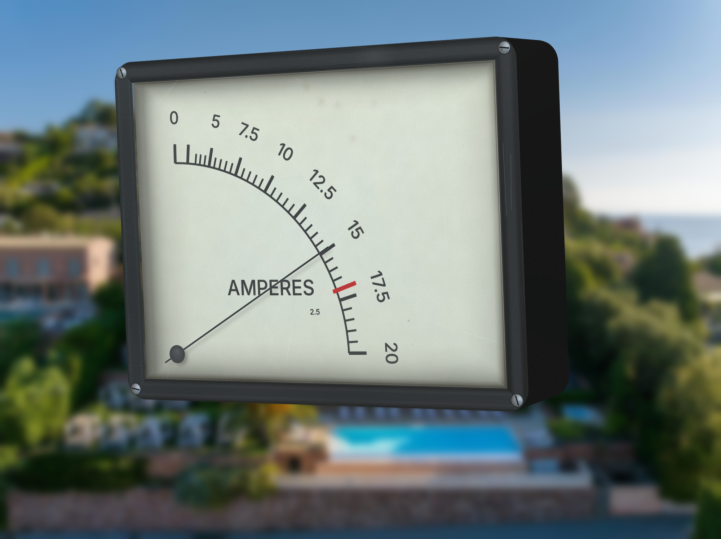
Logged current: 15 A
